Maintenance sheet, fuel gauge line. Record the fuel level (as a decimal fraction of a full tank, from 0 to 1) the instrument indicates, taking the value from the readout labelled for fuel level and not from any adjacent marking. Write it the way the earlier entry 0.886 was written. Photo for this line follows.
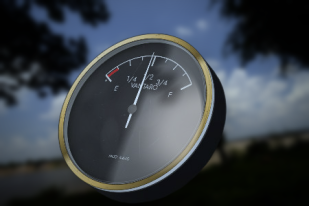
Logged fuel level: 0.5
